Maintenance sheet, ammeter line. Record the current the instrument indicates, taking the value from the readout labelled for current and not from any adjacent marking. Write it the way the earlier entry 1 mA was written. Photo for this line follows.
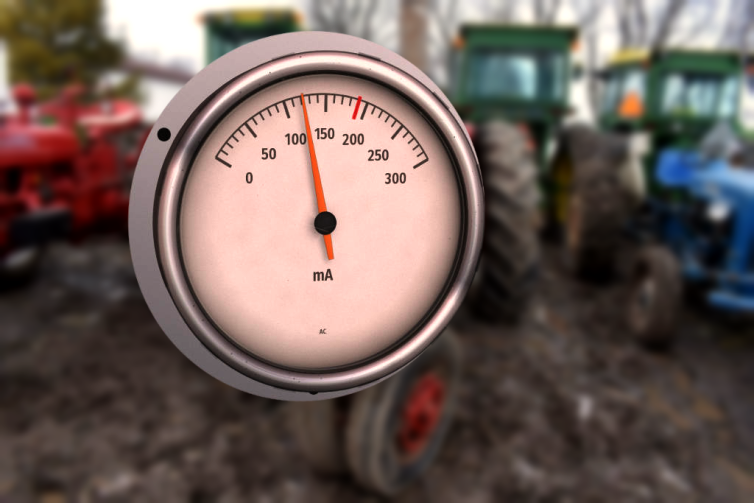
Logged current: 120 mA
